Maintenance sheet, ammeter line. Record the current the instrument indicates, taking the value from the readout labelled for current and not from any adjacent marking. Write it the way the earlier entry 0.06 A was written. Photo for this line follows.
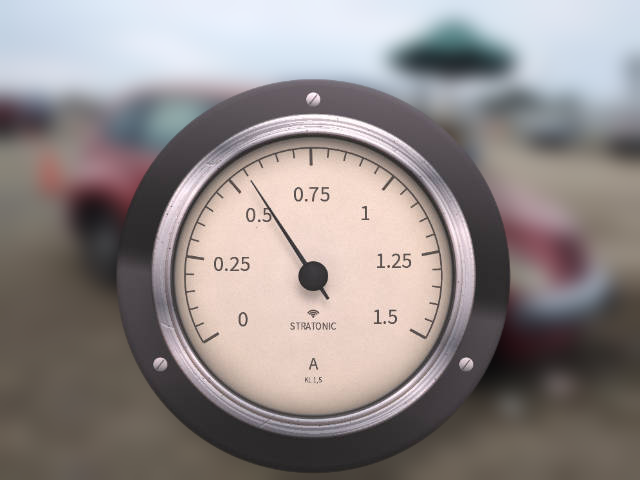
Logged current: 0.55 A
